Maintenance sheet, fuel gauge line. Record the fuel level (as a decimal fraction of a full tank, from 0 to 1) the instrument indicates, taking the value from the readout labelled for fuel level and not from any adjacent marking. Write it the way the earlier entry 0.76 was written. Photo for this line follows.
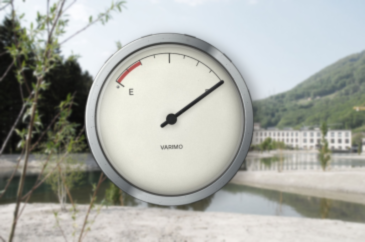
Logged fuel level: 1
